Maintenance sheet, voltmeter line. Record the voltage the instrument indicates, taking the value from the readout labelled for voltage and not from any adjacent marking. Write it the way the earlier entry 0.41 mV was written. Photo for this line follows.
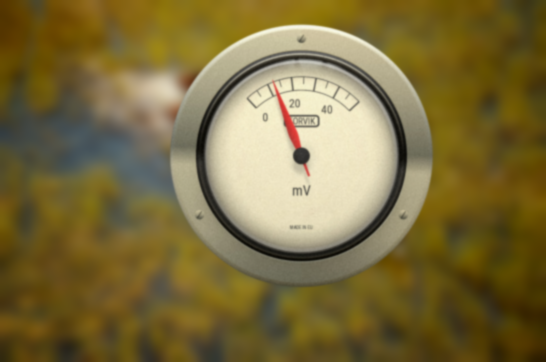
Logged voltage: 12.5 mV
